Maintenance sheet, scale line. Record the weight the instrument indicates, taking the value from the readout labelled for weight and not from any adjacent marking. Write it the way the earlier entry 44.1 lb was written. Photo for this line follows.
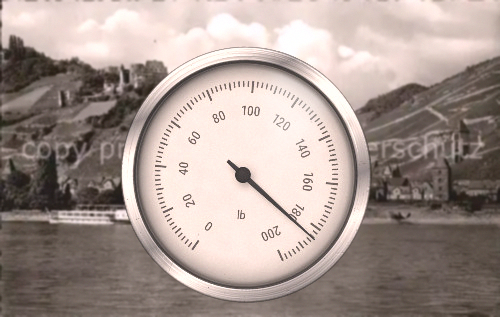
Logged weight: 184 lb
